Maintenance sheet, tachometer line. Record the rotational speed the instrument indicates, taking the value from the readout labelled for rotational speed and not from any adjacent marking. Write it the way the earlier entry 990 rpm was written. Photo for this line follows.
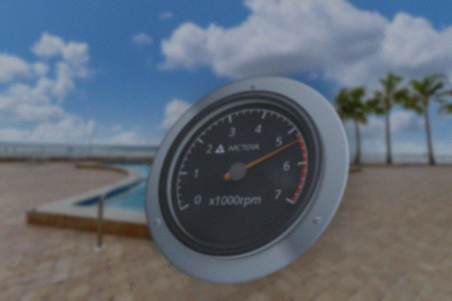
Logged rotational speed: 5400 rpm
